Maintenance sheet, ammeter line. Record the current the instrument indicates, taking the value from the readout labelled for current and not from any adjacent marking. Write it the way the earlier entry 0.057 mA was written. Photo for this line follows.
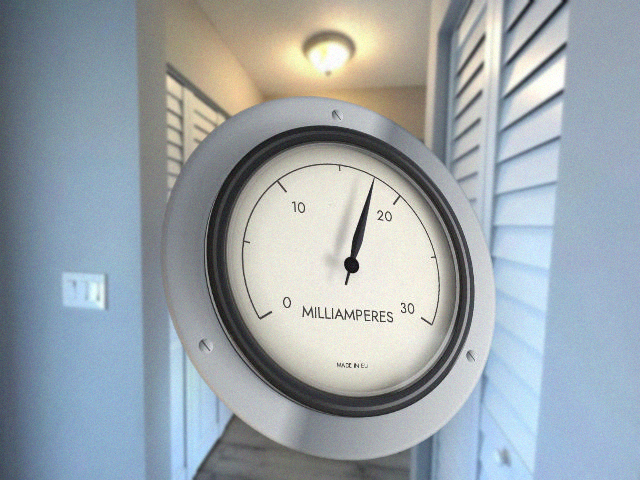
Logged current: 17.5 mA
